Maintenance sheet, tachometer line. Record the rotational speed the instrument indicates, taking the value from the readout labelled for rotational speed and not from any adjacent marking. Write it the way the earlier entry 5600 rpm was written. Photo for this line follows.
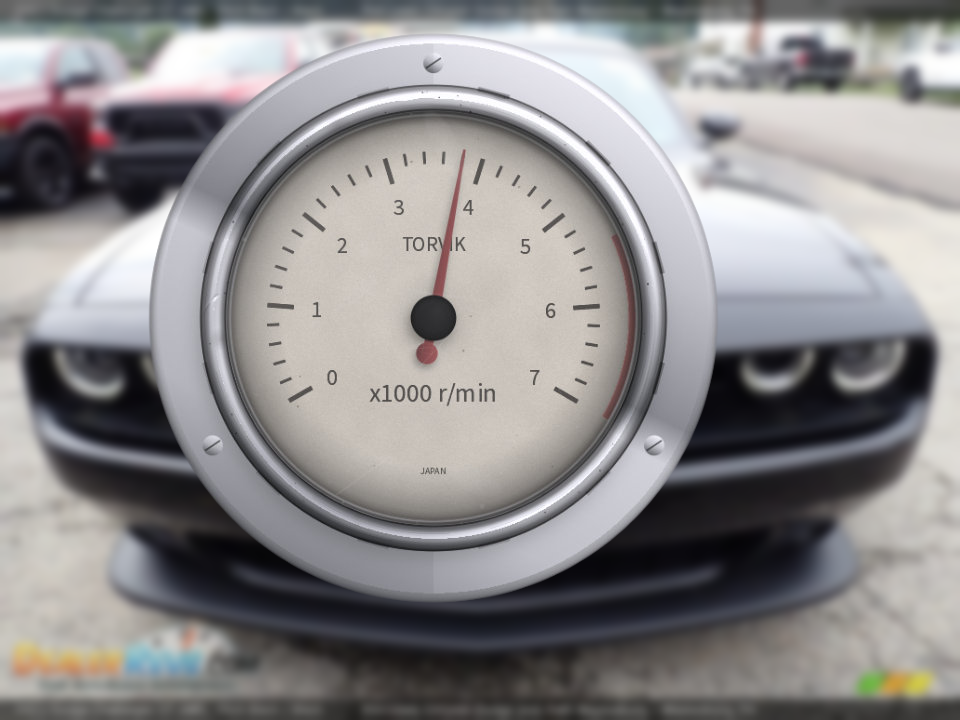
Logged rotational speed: 3800 rpm
